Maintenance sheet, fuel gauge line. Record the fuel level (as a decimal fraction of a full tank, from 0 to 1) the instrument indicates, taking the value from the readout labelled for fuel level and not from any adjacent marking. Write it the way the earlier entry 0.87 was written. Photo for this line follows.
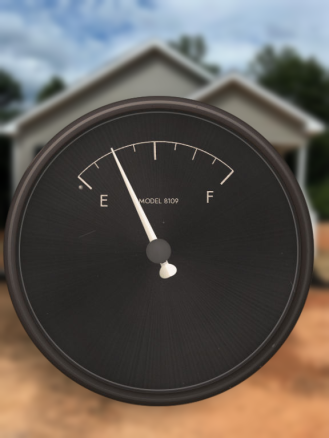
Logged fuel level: 0.25
